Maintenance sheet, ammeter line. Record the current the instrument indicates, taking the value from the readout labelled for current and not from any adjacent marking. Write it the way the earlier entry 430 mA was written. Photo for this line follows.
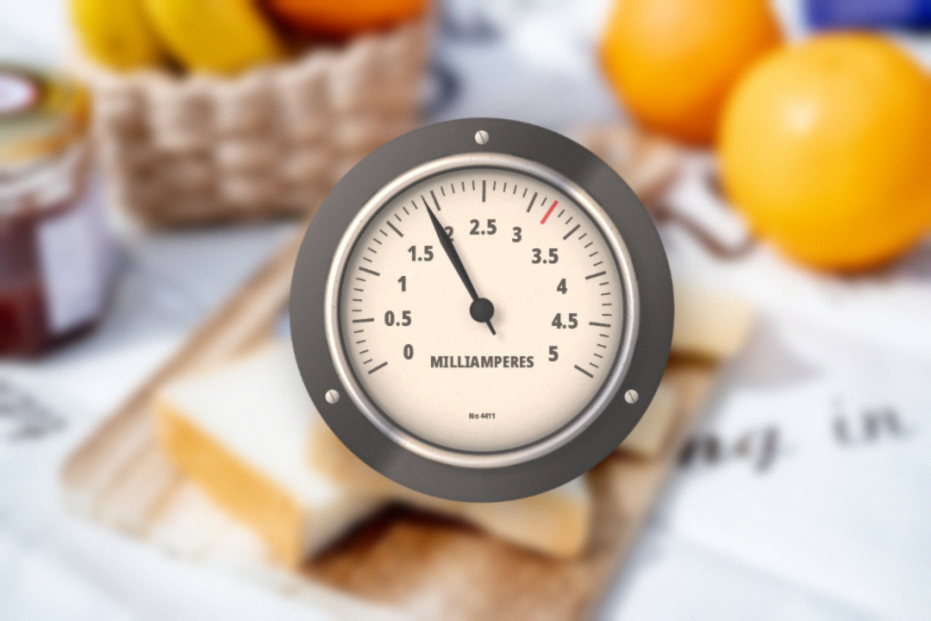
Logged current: 1.9 mA
